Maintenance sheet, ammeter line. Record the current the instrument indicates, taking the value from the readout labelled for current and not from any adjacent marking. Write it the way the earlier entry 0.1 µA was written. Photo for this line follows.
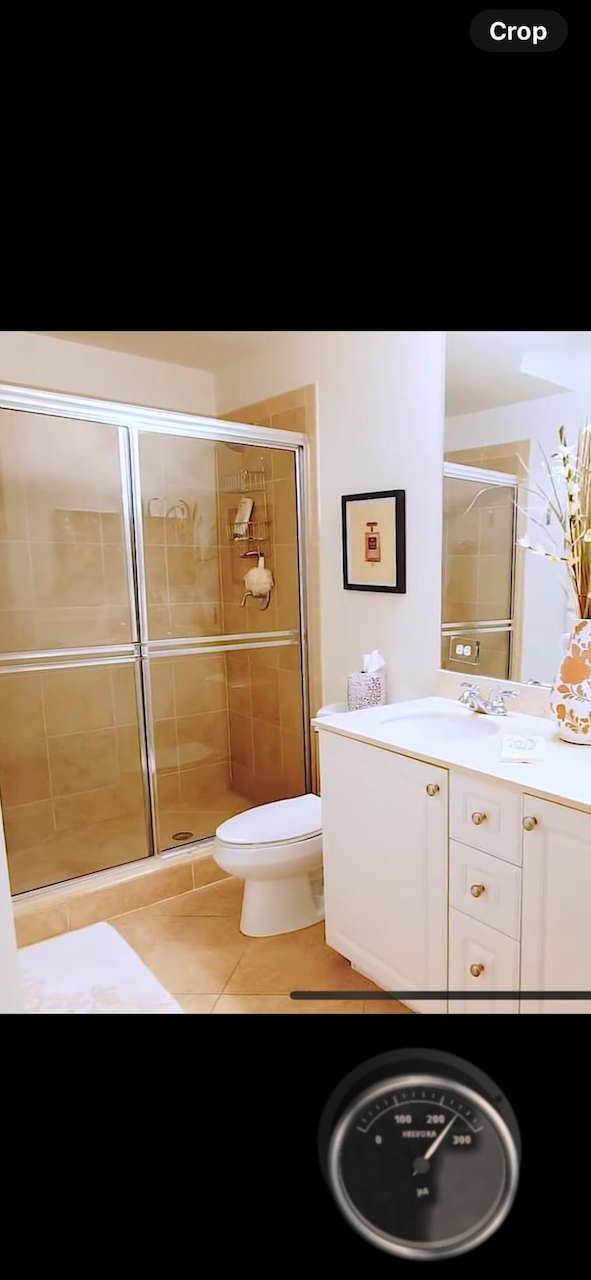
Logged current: 240 µA
